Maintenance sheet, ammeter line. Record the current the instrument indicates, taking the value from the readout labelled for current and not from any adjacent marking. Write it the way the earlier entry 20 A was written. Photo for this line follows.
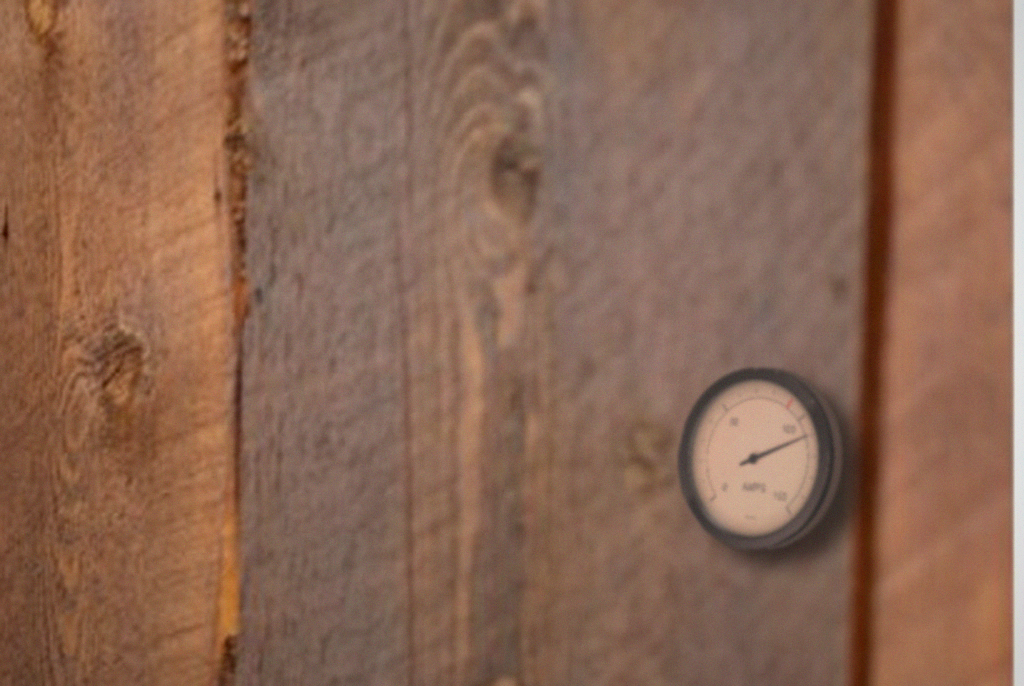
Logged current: 110 A
